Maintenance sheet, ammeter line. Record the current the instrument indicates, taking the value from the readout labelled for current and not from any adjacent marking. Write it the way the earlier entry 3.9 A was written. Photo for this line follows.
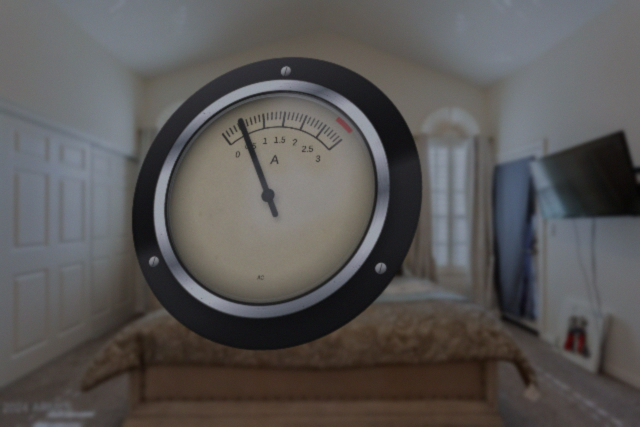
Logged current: 0.5 A
